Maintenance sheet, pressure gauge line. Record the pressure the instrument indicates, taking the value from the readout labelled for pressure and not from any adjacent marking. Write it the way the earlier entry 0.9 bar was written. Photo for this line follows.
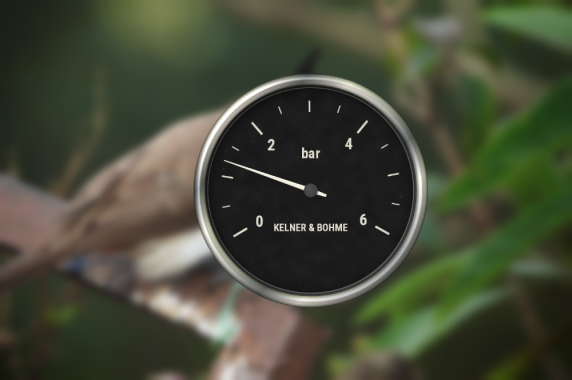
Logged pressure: 1.25 bar
